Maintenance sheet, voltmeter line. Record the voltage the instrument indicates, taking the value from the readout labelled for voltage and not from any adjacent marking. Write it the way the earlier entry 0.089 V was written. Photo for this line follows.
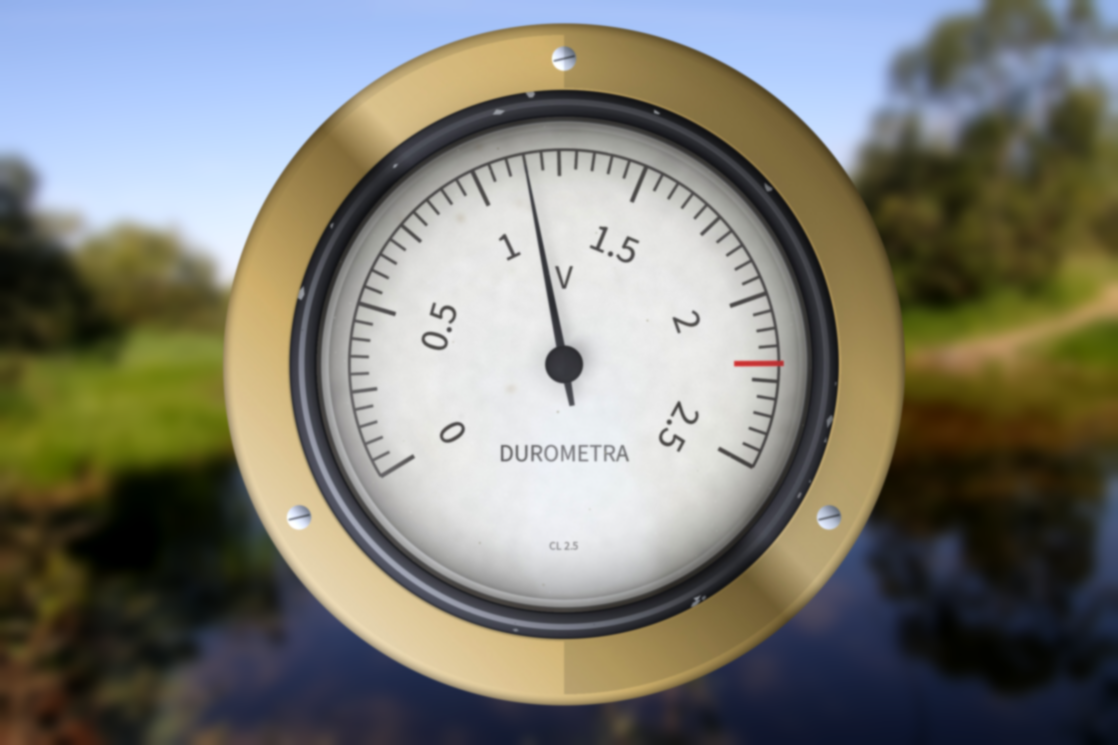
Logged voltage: 1.15 V
